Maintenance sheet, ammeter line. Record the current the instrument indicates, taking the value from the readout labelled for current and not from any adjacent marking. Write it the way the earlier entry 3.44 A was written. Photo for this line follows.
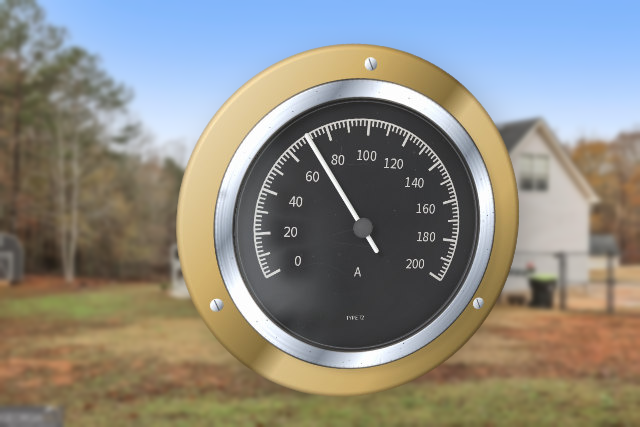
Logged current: 70 A
